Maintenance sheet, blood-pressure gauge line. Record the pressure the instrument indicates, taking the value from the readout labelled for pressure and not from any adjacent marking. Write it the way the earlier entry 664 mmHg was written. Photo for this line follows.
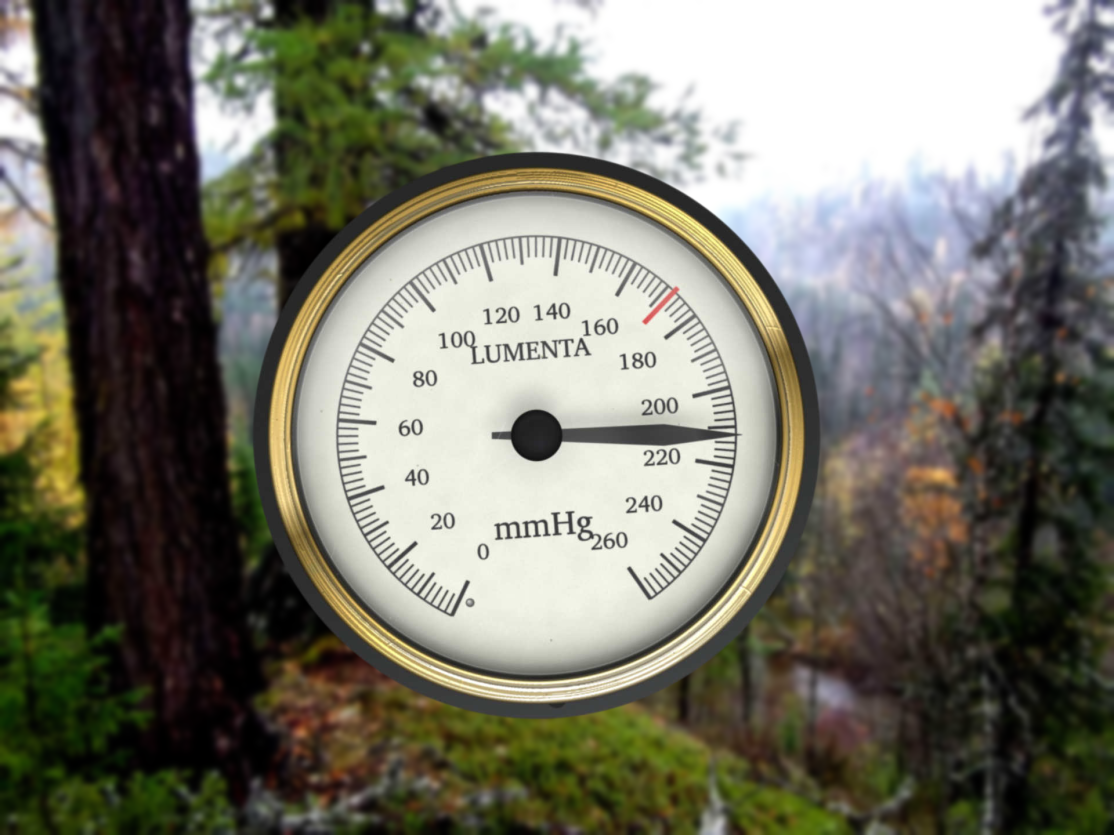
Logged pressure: 212 mmHg
